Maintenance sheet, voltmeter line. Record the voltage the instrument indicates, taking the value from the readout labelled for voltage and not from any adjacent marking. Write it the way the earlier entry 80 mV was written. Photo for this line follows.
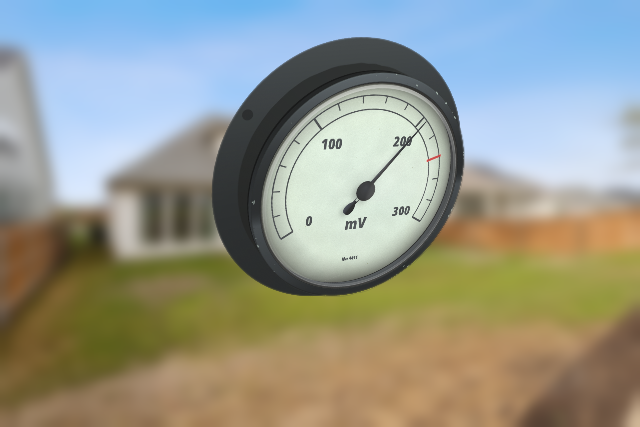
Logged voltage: 200 mV
